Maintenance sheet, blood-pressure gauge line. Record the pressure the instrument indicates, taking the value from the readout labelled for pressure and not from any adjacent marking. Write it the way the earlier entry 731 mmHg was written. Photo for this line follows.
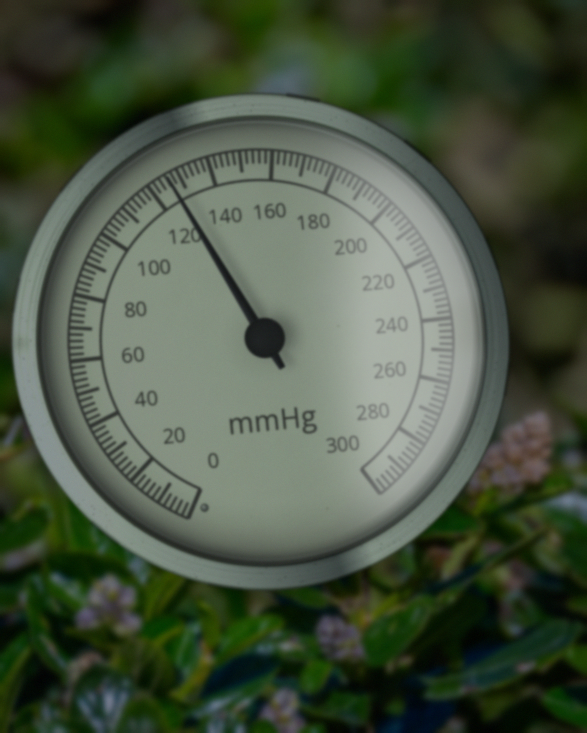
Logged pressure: 126 mmHg
